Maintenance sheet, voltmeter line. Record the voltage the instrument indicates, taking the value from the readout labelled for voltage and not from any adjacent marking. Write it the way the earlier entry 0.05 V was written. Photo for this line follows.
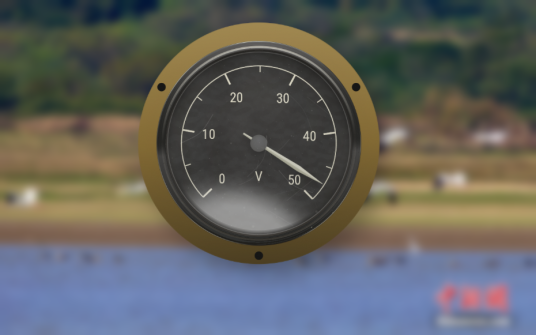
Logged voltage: 47.5 V
